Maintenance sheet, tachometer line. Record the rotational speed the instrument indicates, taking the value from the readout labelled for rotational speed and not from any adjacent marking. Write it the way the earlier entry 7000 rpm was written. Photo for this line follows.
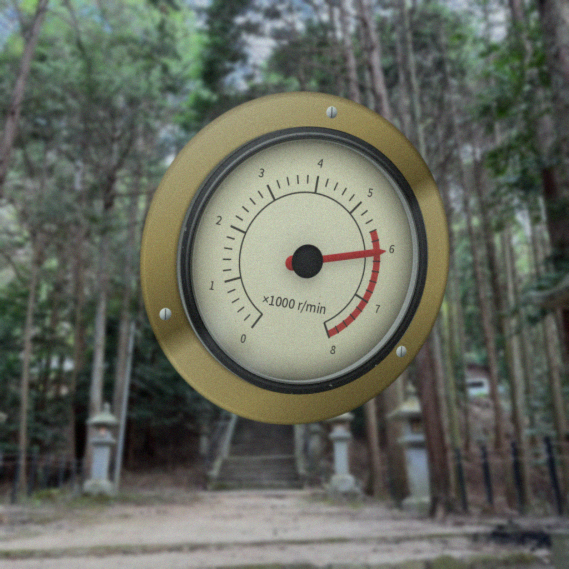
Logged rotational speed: 6000 rpm
